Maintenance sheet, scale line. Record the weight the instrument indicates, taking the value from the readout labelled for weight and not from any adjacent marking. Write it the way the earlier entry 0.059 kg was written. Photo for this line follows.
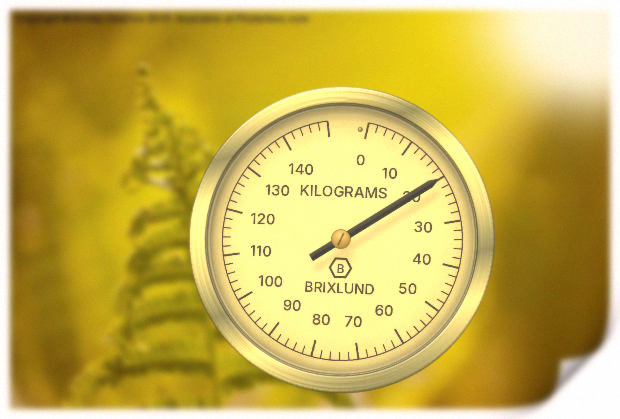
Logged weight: 20 kg
